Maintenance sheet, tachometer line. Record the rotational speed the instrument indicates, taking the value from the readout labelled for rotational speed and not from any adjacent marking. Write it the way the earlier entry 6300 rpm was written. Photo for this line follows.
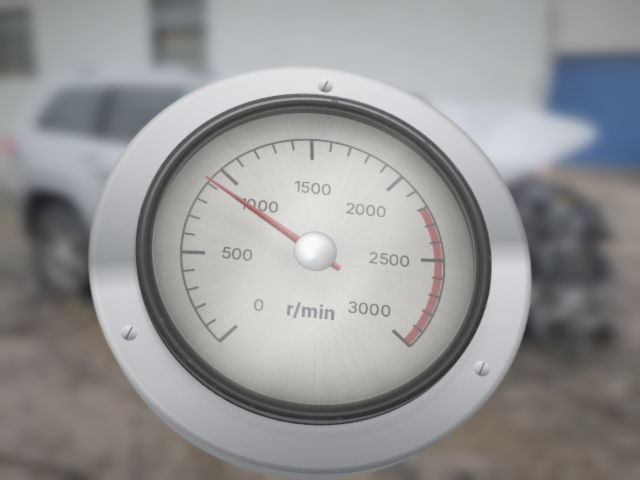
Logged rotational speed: 900 rpm
